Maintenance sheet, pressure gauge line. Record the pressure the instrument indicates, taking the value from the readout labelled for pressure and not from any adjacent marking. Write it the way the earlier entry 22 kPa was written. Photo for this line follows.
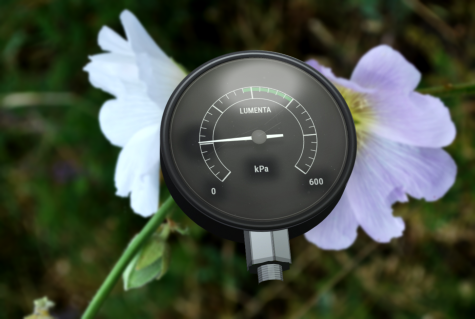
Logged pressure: 100 kPa
